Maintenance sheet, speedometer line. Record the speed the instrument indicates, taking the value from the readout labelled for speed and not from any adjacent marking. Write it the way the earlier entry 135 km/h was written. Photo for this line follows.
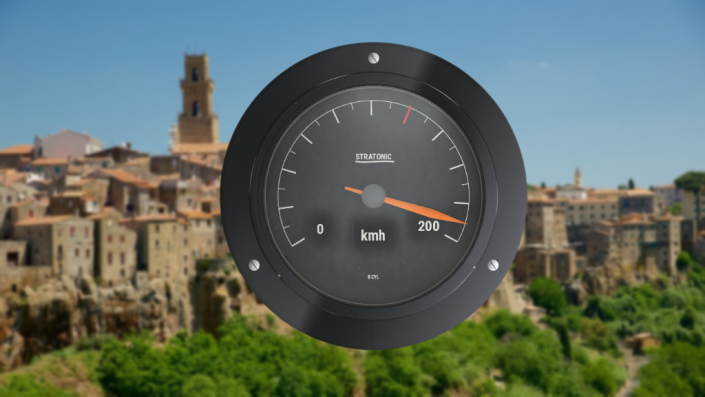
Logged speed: 190 km/h
